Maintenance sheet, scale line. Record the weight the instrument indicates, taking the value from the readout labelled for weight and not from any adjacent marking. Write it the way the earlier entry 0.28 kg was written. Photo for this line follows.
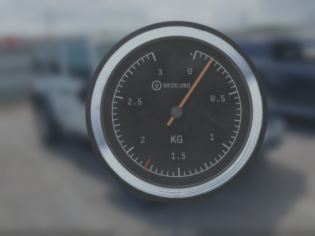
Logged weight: 0.15 kg
